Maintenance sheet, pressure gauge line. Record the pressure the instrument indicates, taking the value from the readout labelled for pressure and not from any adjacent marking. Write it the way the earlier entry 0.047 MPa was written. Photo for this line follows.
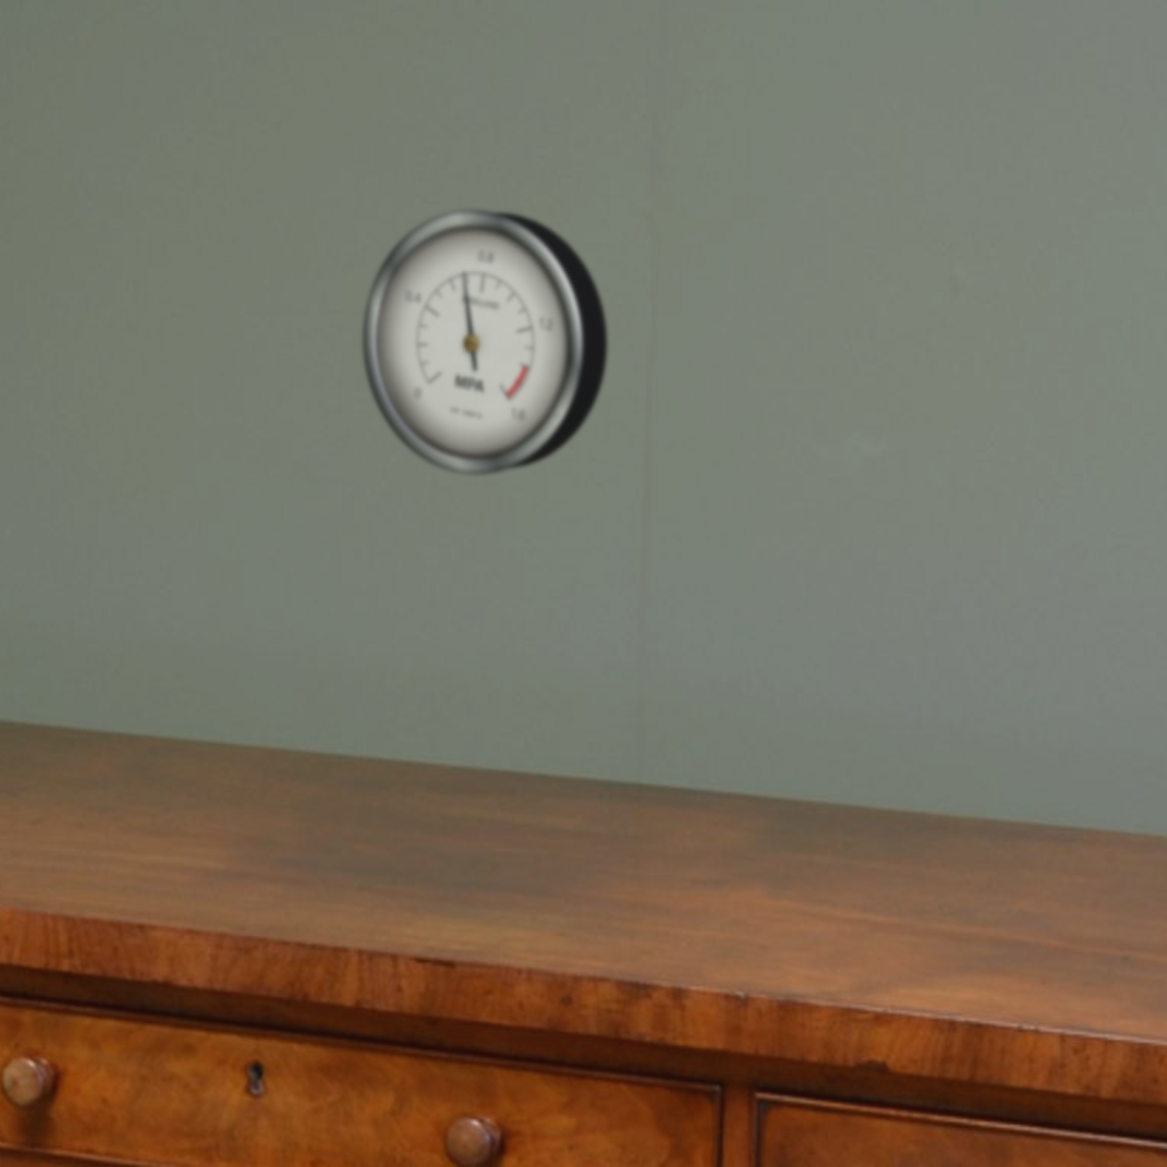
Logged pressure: 0.7 MPa
